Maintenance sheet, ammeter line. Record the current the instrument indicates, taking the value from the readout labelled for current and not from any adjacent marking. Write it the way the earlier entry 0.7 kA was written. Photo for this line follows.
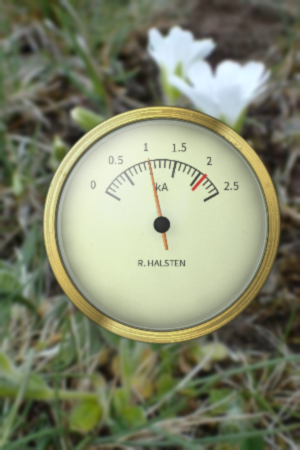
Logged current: 1 kA
